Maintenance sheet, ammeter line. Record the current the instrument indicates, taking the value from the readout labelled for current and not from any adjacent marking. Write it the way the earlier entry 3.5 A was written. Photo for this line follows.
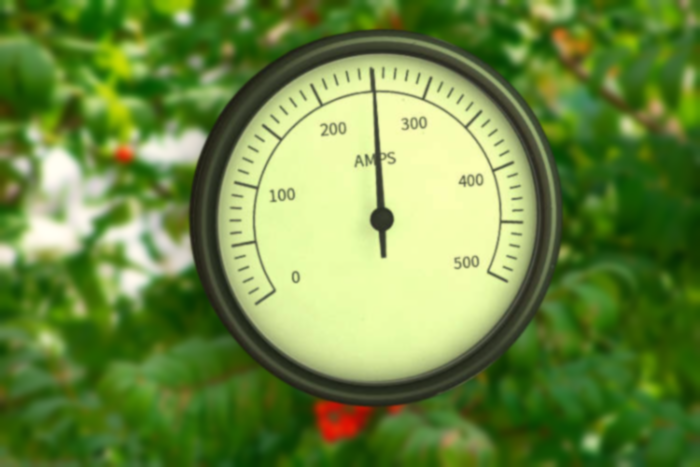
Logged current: 250 A
